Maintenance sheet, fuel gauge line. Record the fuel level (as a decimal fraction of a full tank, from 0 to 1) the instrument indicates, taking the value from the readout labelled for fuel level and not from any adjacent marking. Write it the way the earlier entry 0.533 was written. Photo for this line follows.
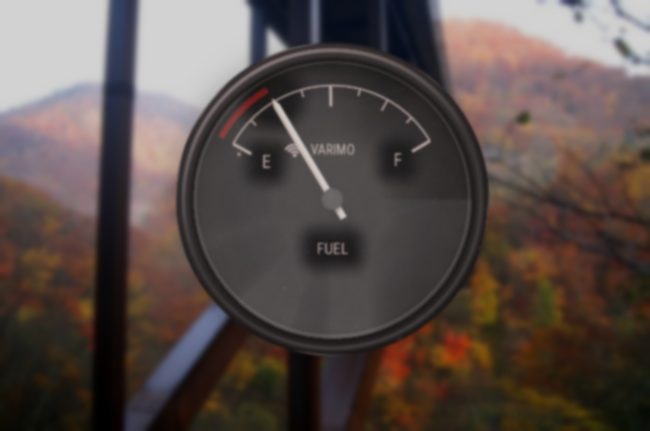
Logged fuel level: 0.25
